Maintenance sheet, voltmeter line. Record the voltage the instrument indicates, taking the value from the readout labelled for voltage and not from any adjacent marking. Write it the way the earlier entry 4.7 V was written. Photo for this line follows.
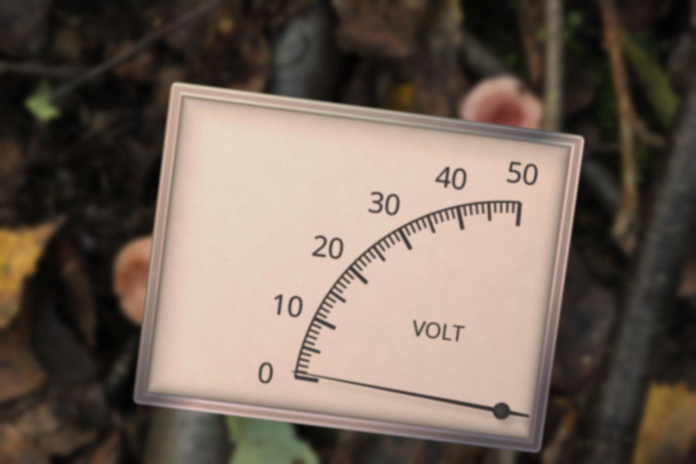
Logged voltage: 1 V
